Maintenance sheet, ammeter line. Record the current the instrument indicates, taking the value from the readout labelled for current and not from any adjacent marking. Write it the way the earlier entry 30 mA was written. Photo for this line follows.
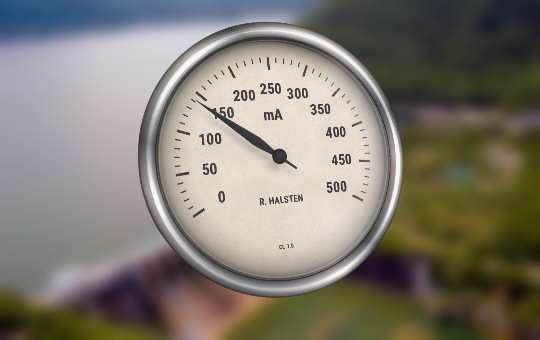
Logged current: 140 mA
